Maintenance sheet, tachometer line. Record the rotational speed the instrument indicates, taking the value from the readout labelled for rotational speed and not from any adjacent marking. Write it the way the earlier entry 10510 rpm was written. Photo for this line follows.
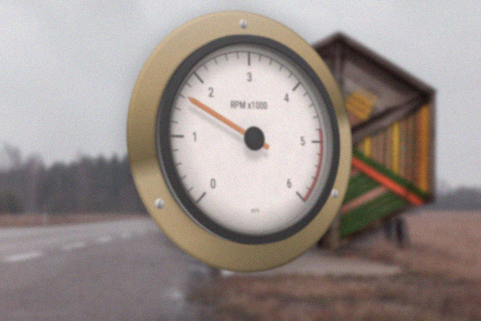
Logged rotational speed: 1600 rpm
